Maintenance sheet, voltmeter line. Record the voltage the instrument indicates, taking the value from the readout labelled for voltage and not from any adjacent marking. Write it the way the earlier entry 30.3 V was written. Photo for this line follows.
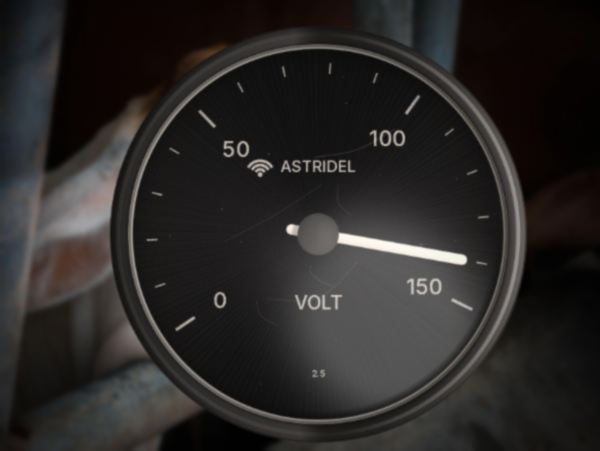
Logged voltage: 140 V
